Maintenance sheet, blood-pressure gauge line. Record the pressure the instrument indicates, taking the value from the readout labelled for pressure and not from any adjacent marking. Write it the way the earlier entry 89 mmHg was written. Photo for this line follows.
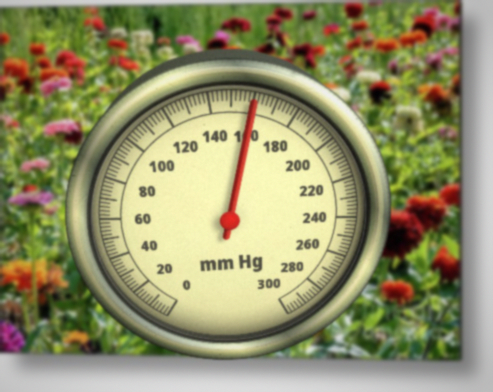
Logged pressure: 160 mmHg
